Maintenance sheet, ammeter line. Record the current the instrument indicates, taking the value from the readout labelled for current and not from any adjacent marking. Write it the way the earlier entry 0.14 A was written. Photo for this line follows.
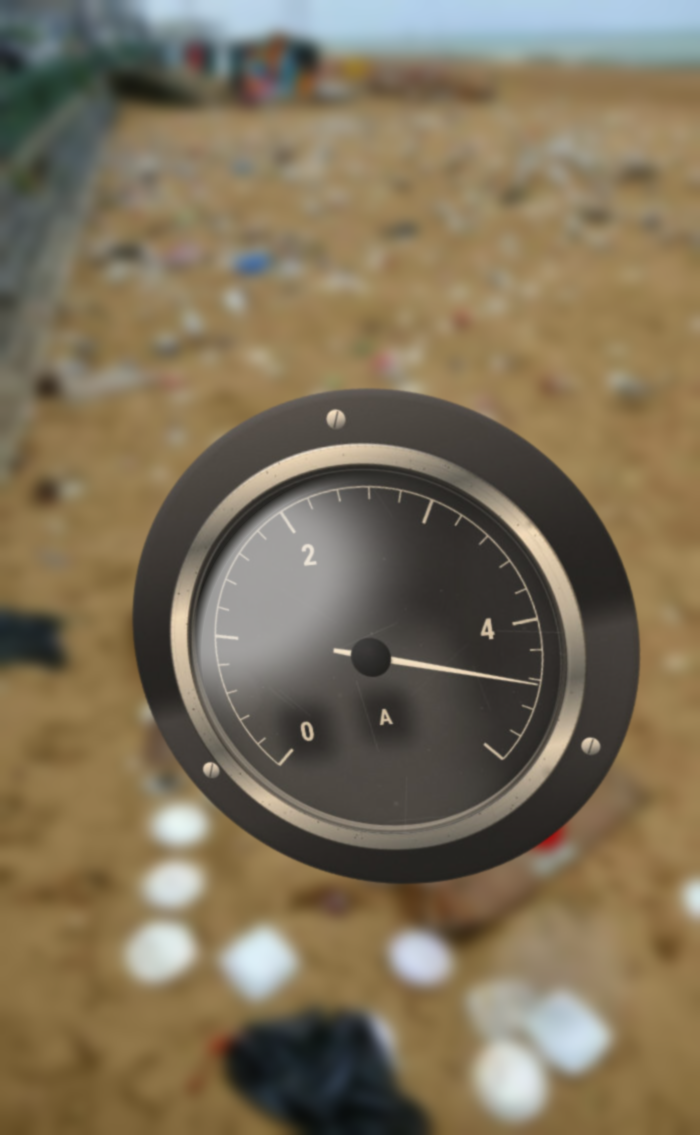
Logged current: 4.4 A
